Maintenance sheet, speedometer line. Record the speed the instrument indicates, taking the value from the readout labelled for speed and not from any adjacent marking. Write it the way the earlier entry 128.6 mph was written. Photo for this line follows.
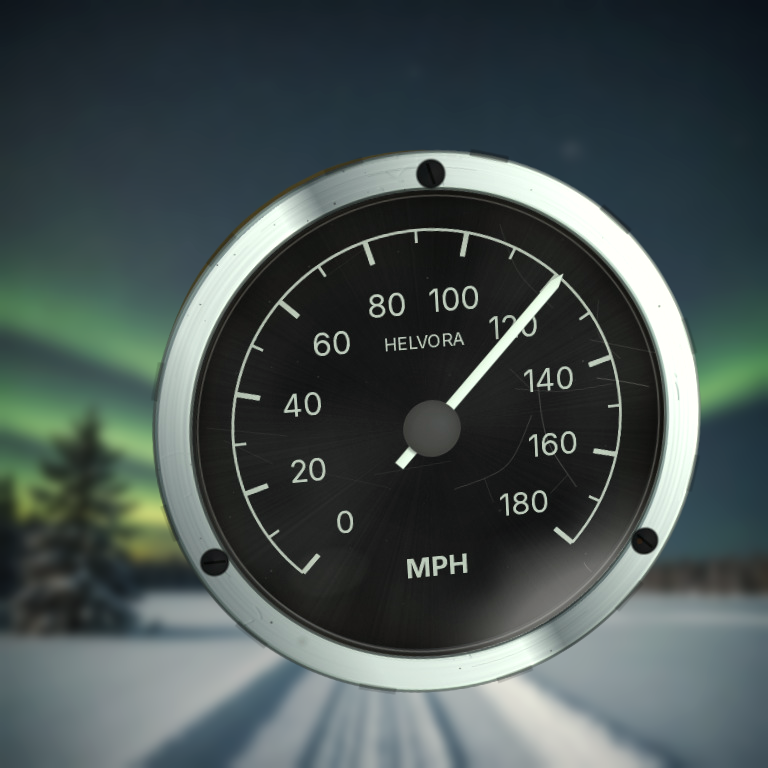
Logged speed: 120 mph
